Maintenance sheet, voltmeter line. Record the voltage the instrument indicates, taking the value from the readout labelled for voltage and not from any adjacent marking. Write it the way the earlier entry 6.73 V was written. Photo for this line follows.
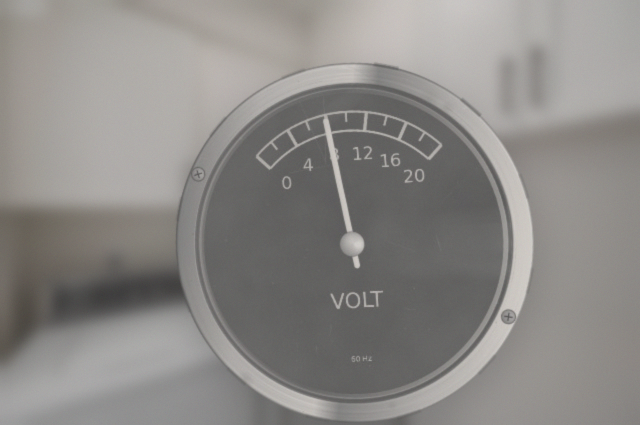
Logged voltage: 8 V
